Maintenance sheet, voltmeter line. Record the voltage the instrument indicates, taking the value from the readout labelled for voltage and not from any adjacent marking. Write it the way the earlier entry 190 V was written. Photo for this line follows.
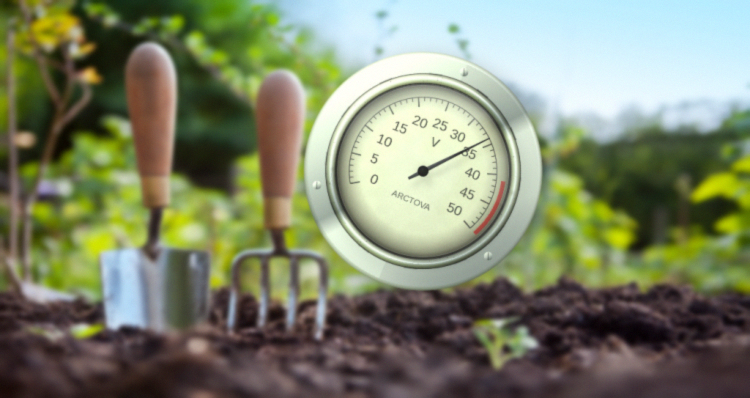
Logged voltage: 34 V
